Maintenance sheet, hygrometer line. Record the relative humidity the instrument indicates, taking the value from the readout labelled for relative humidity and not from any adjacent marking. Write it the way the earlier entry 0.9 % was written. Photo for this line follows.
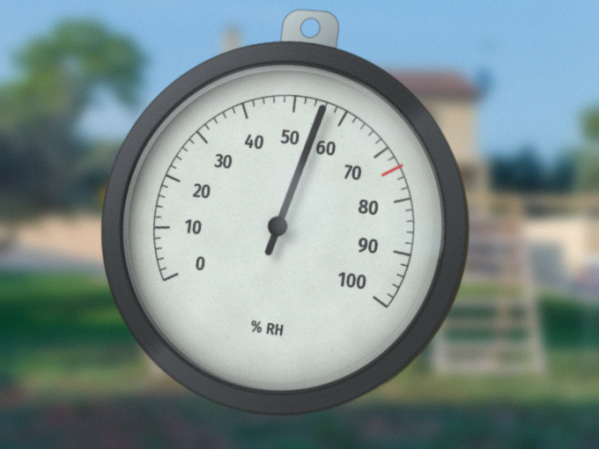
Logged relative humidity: 56 %
